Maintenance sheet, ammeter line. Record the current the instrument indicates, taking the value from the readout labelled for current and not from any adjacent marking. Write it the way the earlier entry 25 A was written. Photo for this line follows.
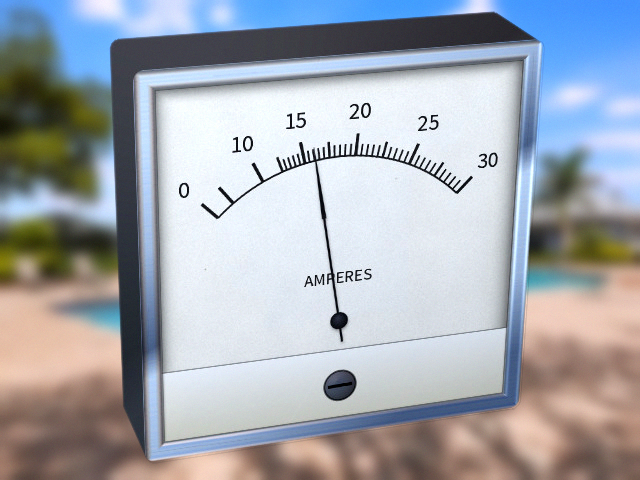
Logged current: 16 A
